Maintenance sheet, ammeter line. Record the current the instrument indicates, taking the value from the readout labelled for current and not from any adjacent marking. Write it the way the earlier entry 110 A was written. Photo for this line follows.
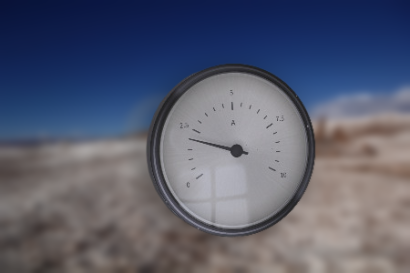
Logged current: 2 A
